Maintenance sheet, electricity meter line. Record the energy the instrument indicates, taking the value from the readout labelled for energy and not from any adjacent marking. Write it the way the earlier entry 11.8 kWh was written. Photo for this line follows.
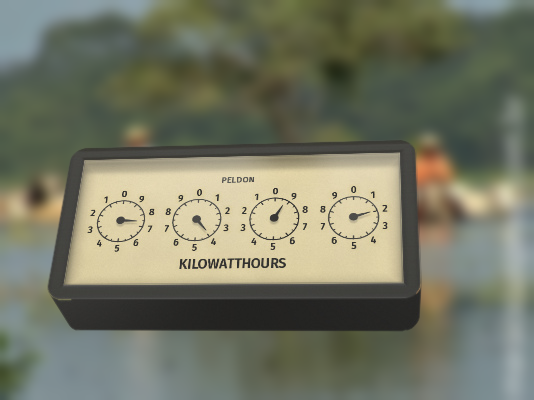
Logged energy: 7392 kWh
